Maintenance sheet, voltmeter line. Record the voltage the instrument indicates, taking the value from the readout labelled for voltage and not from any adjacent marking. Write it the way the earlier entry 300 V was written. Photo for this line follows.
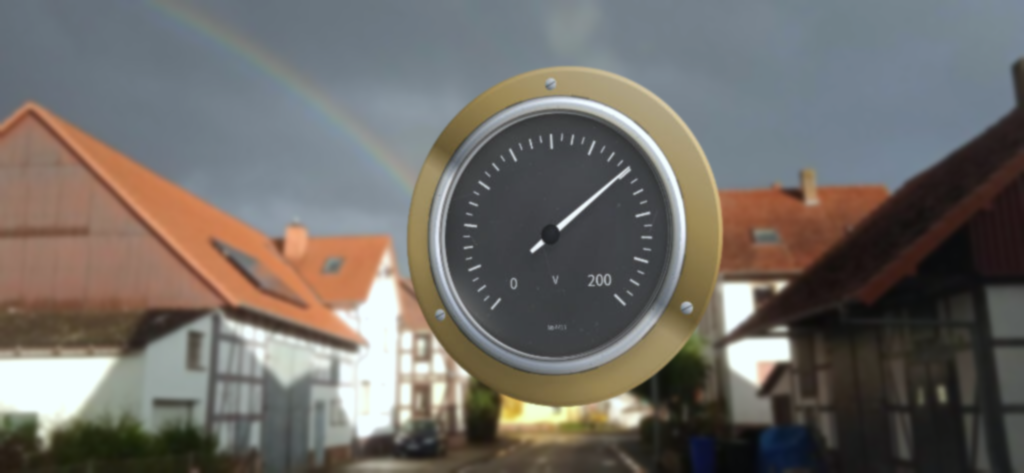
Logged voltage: 140 V
